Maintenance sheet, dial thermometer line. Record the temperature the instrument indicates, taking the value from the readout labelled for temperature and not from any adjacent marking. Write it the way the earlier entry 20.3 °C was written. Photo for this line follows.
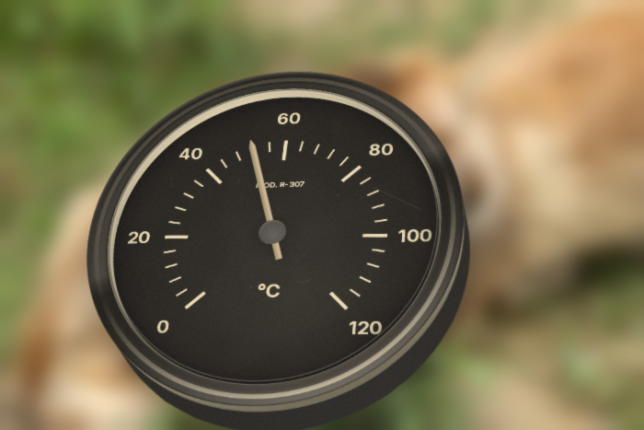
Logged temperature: 52 °C
